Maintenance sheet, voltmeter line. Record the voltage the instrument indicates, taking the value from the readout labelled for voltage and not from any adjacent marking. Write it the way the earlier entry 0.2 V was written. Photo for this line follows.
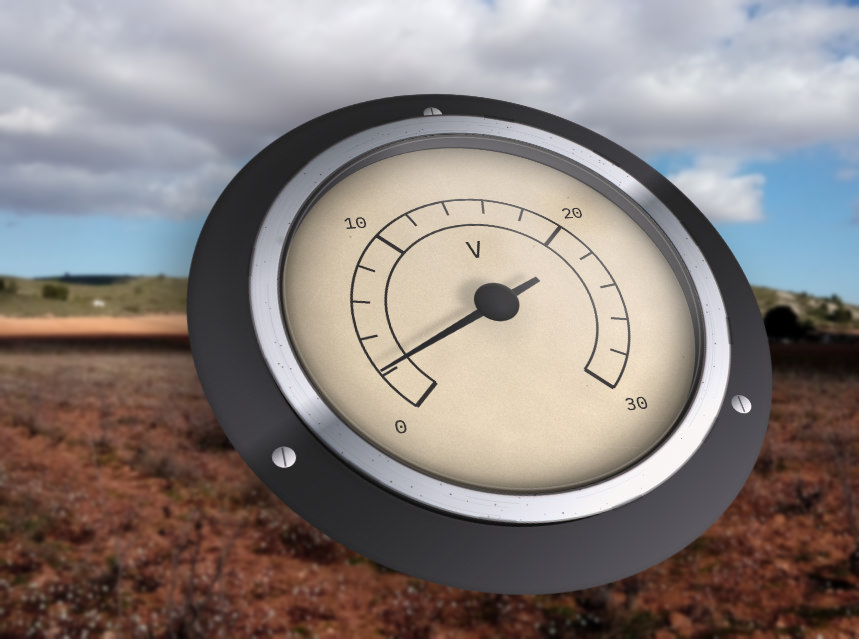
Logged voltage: 2 V
